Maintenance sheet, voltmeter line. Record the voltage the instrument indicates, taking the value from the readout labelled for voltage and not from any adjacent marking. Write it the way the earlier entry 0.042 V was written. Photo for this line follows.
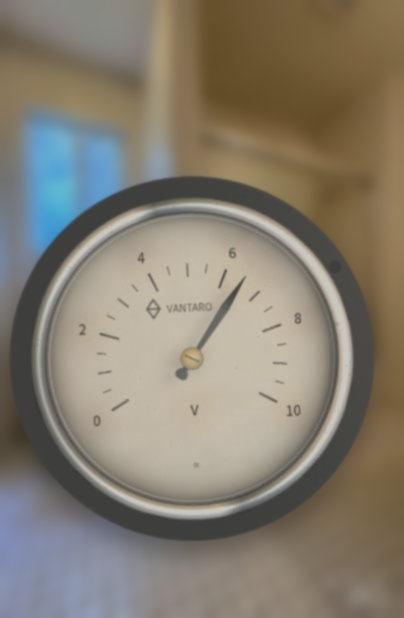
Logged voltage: 6.5 V
